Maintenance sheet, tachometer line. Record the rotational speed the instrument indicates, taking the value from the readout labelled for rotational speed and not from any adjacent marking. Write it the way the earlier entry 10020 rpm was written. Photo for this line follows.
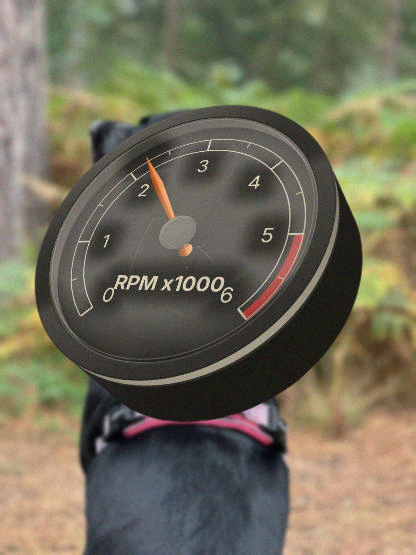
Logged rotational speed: 2250 rpm
